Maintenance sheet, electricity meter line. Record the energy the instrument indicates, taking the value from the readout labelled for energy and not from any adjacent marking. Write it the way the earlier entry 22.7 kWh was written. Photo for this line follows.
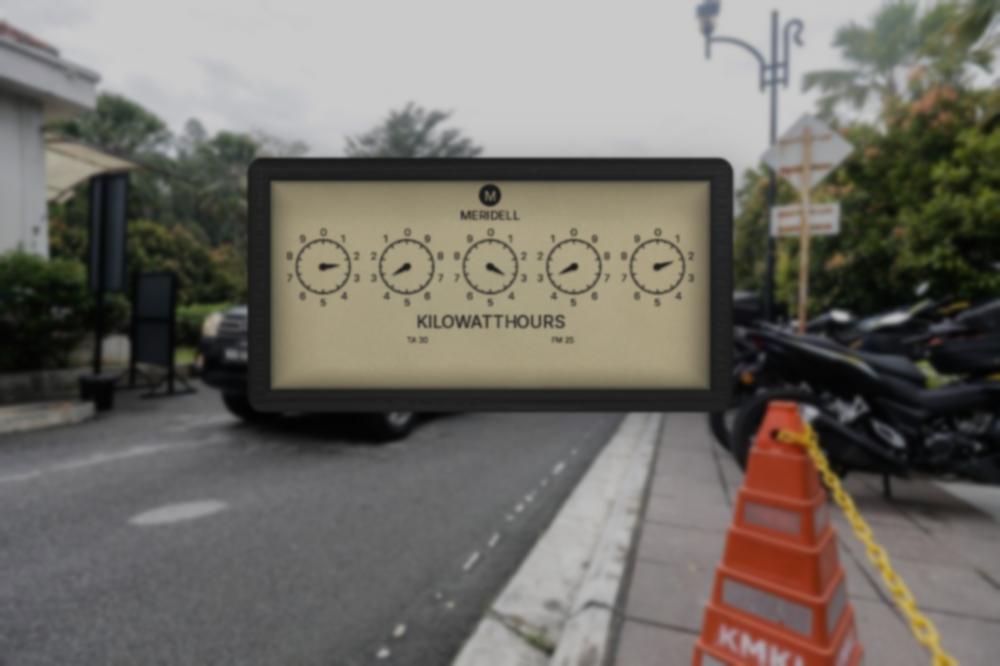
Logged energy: 23332 kWh
